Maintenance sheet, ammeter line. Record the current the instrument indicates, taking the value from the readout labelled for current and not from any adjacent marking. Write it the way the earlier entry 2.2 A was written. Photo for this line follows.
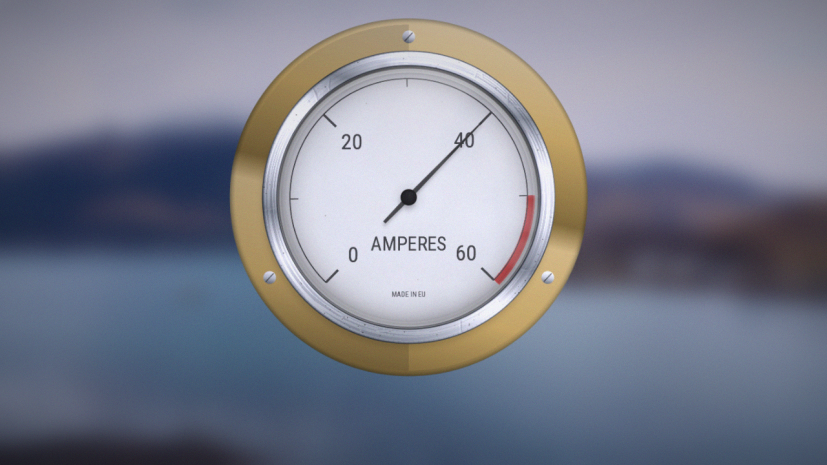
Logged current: 40 A
